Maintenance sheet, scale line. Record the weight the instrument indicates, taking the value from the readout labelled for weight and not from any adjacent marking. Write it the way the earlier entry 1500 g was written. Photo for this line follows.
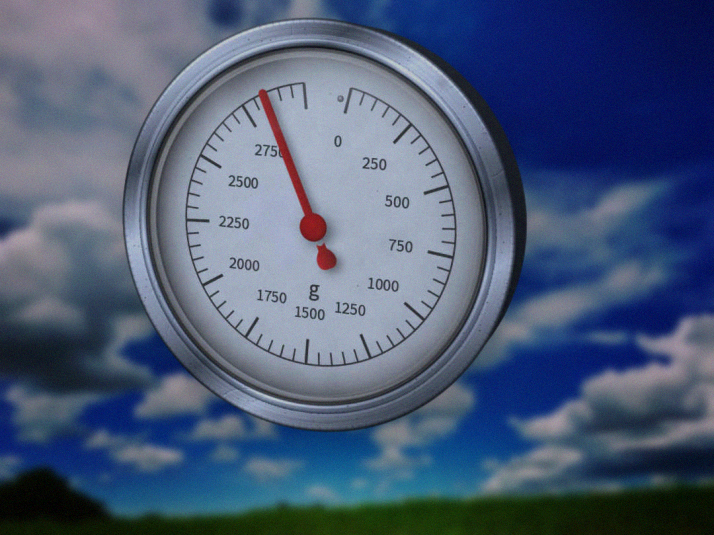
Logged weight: 2850 g
